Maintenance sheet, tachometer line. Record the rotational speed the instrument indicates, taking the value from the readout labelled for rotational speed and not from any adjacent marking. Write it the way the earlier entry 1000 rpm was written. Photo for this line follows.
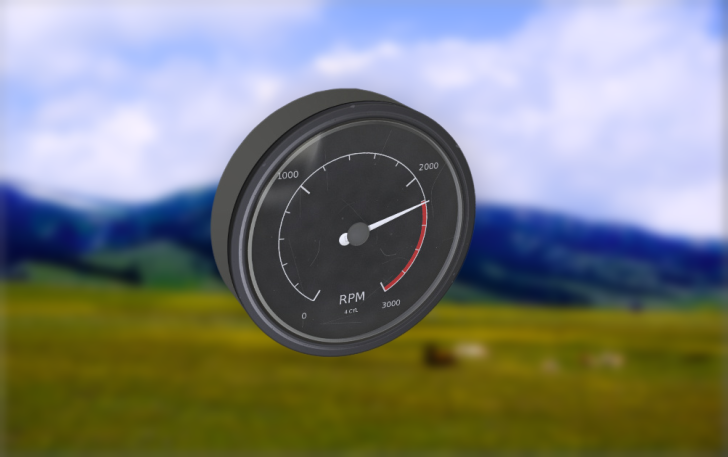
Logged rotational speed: 2200 rpm
